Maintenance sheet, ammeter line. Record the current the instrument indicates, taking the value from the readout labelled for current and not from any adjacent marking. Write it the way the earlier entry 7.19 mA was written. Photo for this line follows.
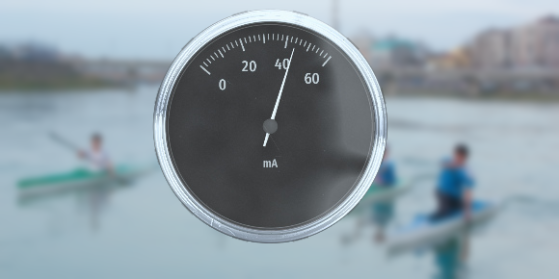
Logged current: 44 mA
